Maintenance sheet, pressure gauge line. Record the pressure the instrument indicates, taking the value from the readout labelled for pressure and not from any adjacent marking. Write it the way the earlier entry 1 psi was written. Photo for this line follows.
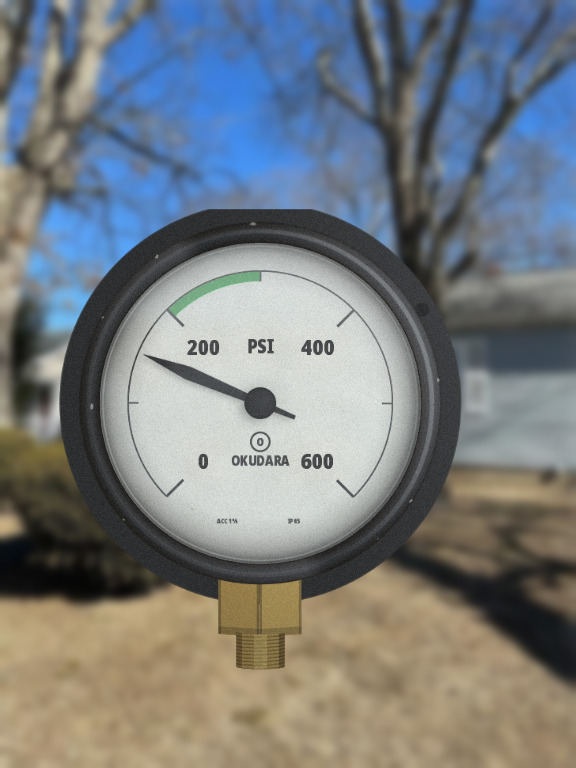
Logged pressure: 150 psi
